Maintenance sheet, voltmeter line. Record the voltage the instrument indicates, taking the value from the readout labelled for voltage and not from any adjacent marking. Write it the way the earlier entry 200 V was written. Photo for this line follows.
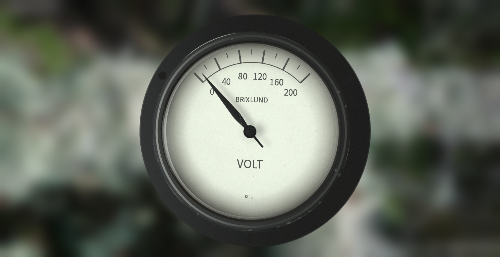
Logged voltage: 10 V
